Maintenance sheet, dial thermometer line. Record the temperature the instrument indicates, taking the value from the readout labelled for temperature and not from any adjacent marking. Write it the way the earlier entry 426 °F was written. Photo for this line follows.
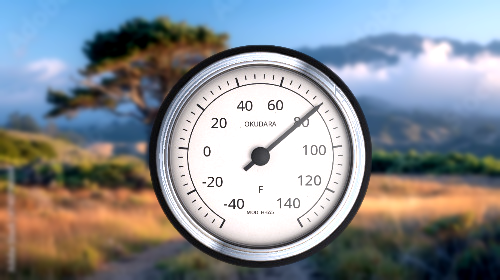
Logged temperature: 80 °F
